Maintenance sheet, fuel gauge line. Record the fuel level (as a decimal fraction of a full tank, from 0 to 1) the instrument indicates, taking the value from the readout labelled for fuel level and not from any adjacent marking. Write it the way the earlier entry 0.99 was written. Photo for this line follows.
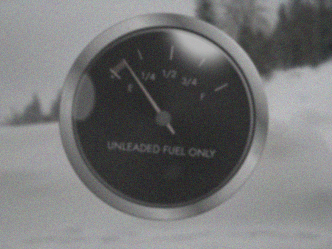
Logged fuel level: 0.125
